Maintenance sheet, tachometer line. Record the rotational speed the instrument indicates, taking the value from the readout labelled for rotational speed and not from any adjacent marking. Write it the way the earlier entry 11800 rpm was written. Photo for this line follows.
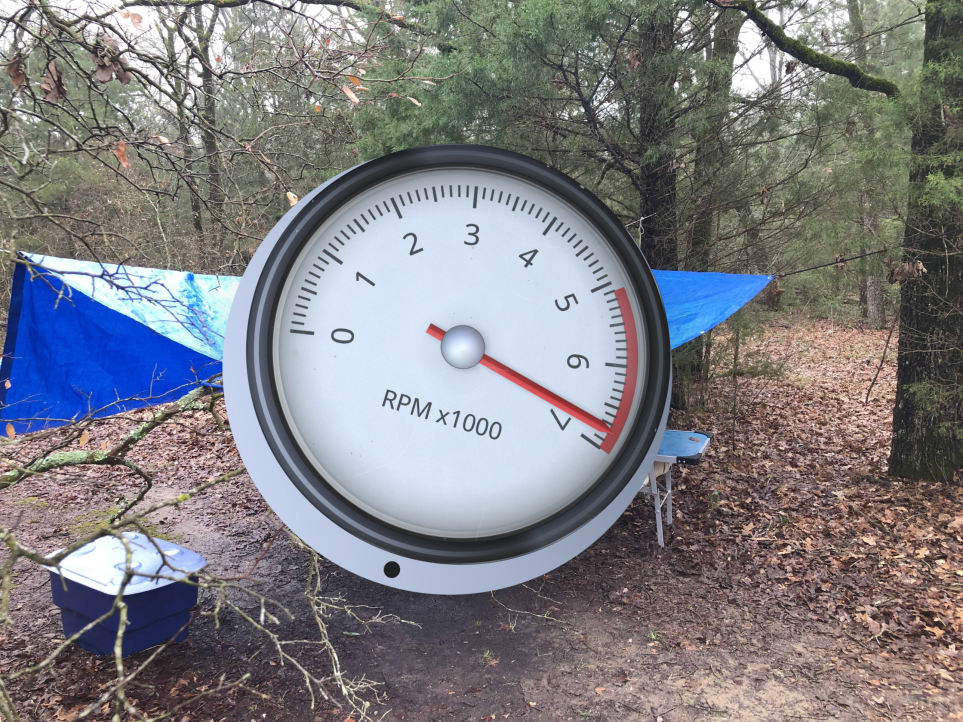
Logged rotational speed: 6800 rpm
